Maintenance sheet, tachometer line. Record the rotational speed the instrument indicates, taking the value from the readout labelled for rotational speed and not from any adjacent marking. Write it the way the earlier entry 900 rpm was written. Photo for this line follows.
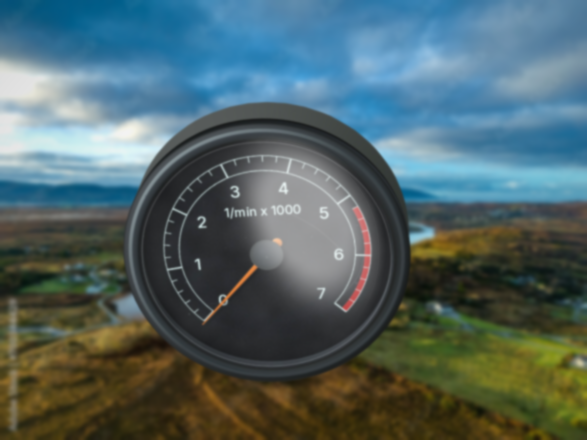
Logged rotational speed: 0 rpm
